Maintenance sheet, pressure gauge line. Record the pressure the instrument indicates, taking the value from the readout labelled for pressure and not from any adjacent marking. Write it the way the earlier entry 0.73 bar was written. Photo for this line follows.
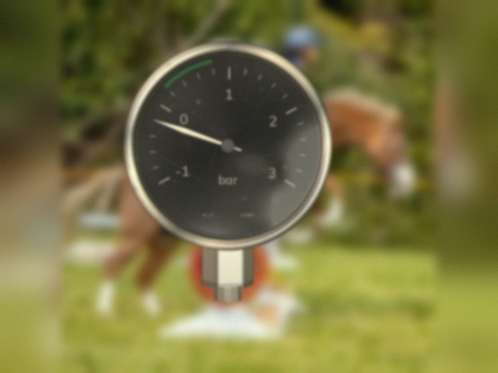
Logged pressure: -0.2 bar
